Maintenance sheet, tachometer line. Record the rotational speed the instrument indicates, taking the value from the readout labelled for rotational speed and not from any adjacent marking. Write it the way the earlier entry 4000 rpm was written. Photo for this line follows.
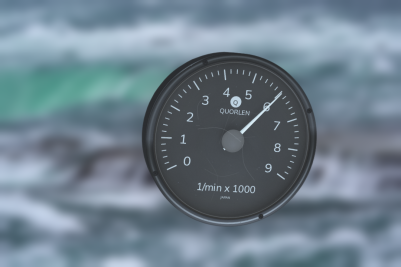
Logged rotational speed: 6000 rpm
